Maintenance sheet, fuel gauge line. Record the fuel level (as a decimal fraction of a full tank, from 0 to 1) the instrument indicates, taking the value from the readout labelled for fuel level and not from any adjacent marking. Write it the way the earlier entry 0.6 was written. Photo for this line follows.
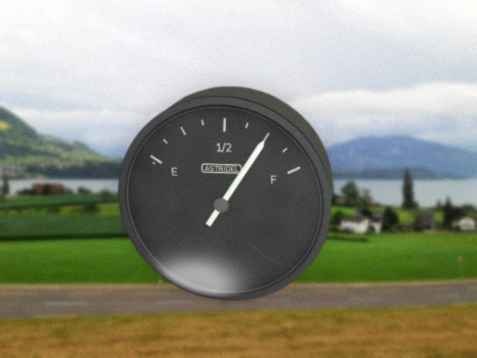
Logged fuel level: 0.75
